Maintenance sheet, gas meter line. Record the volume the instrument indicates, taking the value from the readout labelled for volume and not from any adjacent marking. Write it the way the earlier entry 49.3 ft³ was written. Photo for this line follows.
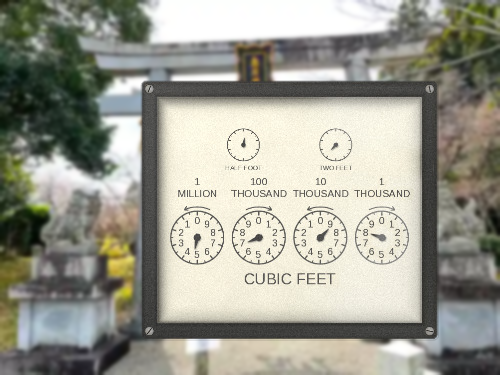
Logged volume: 468800 ft³
